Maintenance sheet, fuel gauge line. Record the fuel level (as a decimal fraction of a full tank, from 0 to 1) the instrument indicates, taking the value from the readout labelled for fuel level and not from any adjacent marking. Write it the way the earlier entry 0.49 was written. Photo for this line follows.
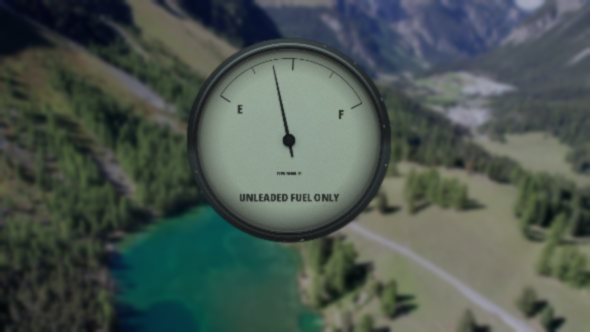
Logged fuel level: 0.375
